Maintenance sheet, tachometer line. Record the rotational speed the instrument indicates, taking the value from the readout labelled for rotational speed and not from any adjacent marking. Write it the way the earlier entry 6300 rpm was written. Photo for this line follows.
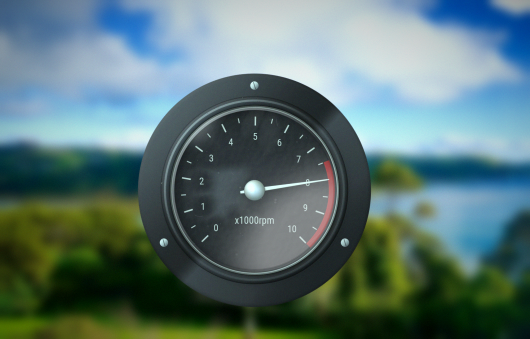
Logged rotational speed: 8000 rpm
